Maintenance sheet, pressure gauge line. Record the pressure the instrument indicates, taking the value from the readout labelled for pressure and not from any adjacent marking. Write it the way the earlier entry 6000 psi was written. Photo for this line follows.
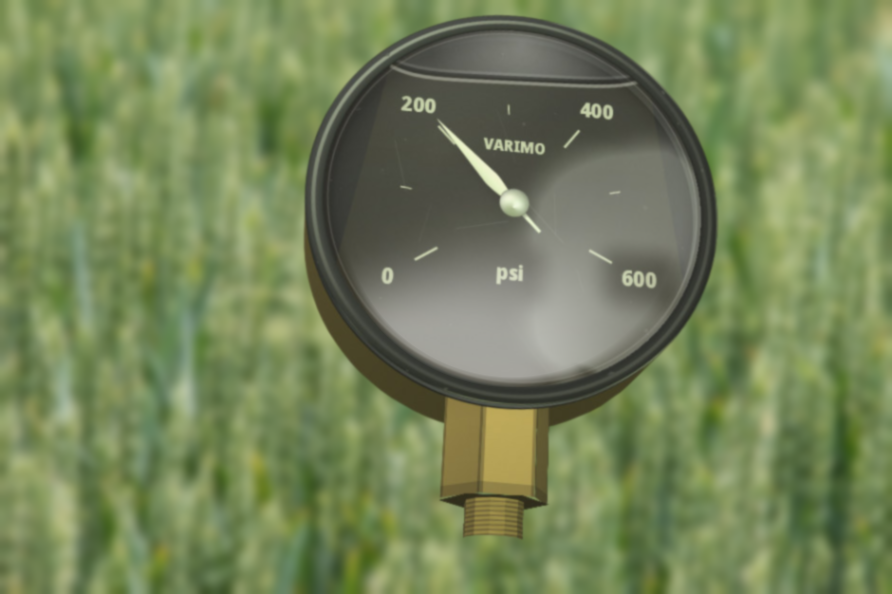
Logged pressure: 200 psi
